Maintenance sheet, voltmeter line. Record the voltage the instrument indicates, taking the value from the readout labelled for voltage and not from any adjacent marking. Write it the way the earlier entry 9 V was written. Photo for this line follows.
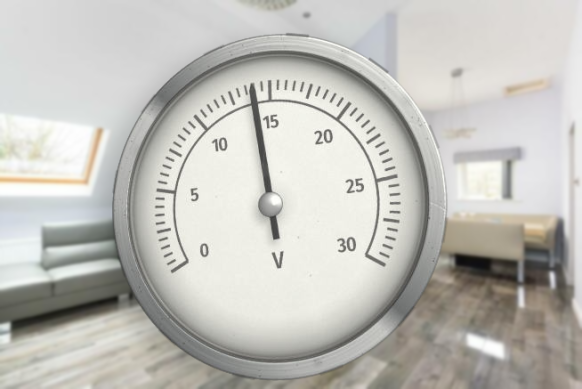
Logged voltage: 14 V
